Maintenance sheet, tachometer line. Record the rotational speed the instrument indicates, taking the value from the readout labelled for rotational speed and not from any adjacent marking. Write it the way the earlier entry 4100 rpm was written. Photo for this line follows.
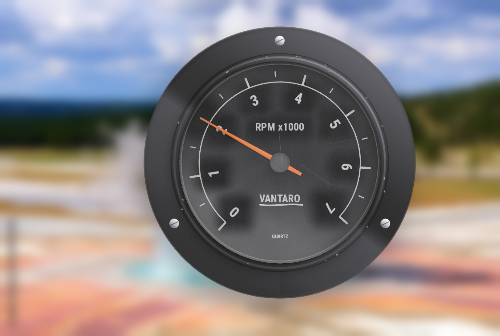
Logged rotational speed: 2000 rpm
